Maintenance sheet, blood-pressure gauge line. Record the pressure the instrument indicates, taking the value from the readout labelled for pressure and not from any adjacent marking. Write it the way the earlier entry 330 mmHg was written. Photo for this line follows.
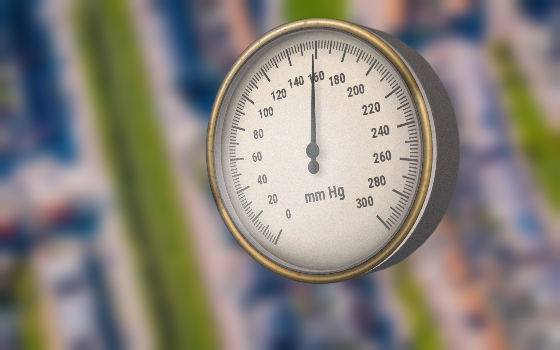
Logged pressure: 160 mmHg
